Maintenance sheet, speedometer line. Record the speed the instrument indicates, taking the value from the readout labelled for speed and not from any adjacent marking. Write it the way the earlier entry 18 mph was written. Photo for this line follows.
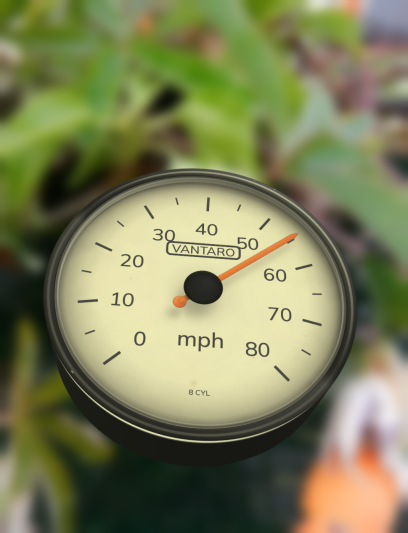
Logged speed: 55 mph
